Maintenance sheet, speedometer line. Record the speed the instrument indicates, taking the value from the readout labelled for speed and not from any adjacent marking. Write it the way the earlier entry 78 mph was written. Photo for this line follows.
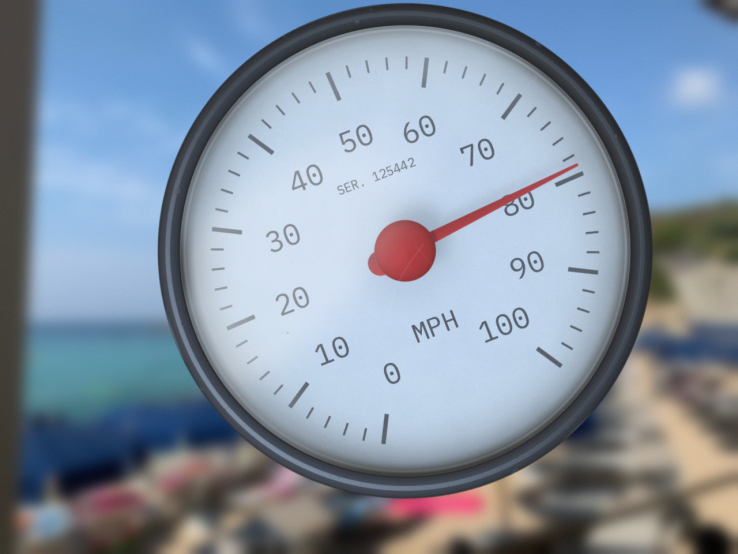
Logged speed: 79 mph
